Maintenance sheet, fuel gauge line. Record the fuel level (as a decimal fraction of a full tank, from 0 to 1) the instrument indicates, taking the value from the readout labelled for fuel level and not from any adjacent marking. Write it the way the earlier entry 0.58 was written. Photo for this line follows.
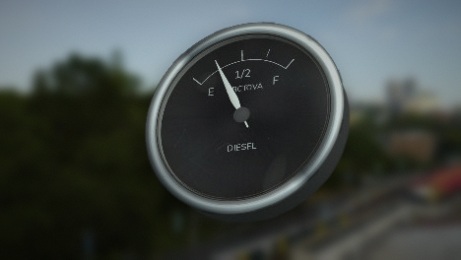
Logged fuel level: 0.25
